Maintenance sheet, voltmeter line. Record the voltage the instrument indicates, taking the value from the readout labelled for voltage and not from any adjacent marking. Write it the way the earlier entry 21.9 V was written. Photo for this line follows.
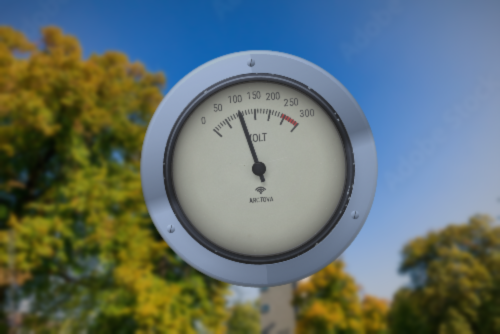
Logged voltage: 100 V
